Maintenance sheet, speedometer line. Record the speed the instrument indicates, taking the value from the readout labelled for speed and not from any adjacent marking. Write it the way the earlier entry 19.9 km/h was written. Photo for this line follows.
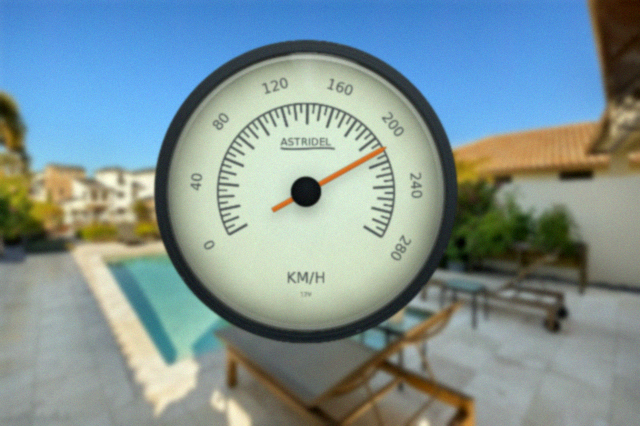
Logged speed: 210 km/h
